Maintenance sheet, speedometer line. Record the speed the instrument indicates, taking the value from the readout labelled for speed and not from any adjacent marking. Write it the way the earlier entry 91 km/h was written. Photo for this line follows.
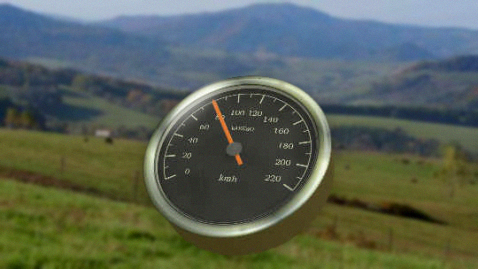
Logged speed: 80 km/h
